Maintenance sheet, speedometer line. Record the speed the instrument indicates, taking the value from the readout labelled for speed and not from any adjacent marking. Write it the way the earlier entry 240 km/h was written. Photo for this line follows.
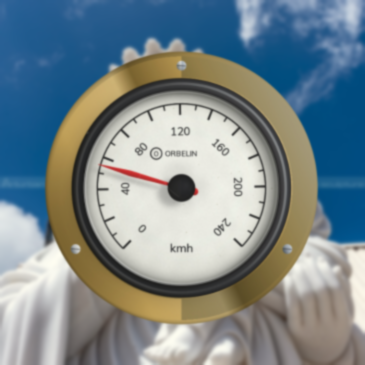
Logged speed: 55 km/h
